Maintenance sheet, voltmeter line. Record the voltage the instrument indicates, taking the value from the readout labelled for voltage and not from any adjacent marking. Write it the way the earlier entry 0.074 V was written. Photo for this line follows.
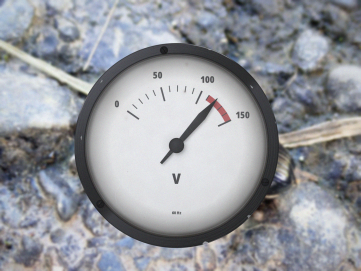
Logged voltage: 120 V
